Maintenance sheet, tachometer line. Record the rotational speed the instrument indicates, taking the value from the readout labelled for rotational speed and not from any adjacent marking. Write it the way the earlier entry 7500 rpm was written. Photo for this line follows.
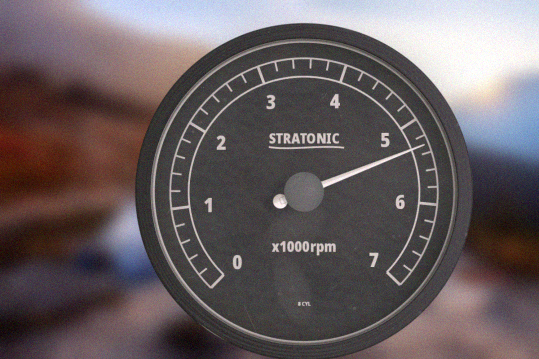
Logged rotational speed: 5300 rpm
